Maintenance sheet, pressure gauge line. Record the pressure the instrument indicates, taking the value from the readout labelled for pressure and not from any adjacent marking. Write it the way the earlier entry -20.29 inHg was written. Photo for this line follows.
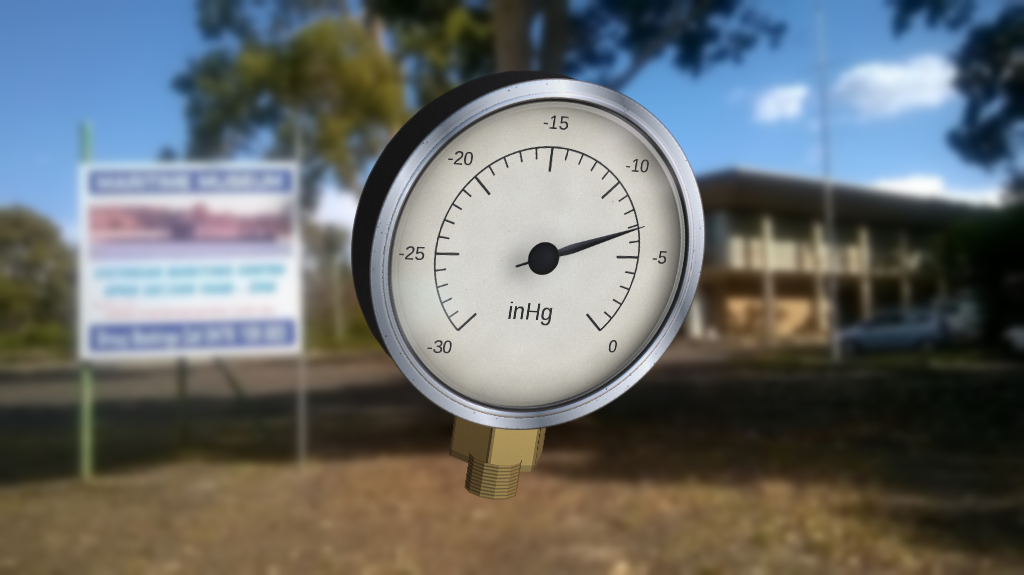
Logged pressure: -7 inHg
